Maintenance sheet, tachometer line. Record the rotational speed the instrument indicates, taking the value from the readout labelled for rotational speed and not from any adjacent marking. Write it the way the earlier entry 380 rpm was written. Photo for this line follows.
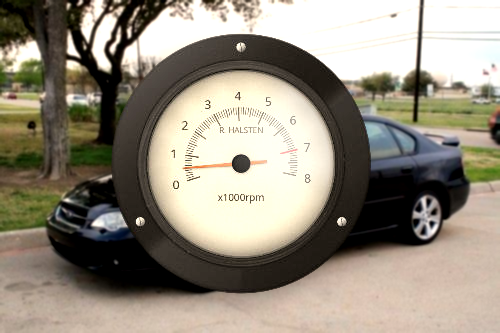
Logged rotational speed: 500 rpm
